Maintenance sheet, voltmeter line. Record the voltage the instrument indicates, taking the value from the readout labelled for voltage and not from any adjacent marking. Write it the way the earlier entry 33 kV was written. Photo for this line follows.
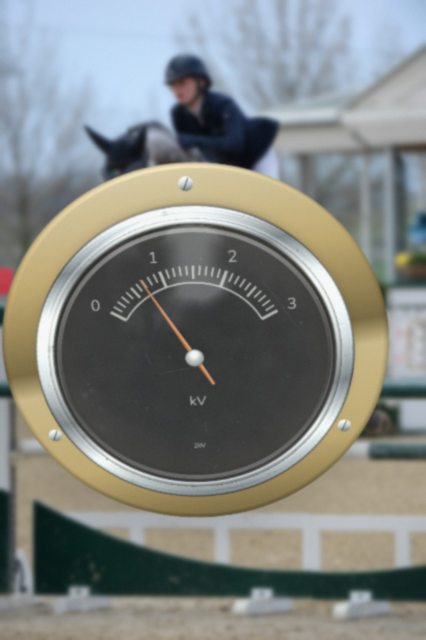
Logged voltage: 0.7 kV
